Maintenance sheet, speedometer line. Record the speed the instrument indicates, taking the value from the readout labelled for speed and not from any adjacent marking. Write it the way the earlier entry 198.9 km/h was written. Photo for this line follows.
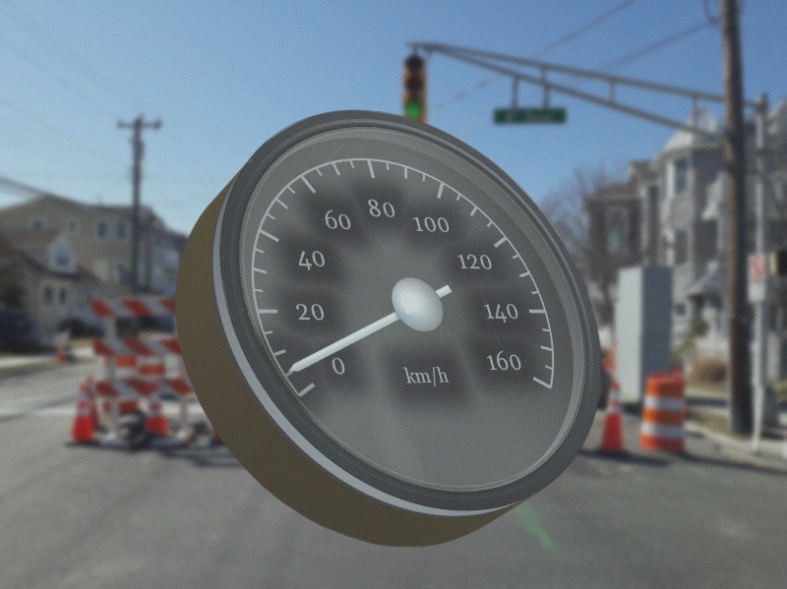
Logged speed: 5 km/h
